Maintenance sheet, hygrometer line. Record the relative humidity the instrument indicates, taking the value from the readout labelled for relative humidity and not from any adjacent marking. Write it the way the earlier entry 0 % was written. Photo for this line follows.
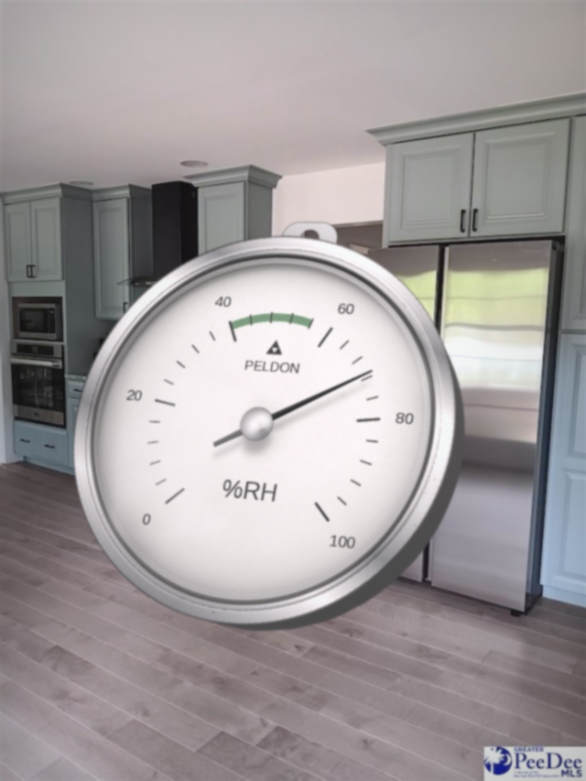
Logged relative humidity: 72 %
